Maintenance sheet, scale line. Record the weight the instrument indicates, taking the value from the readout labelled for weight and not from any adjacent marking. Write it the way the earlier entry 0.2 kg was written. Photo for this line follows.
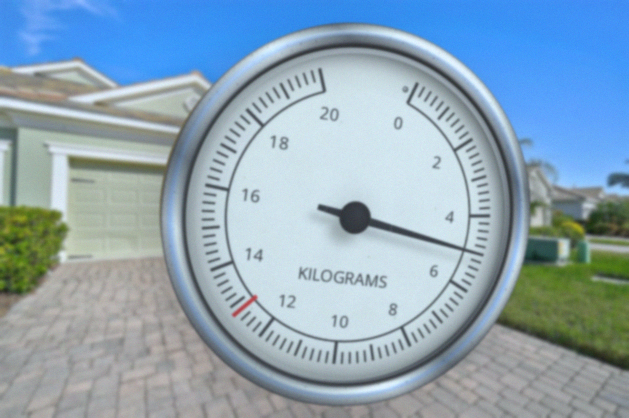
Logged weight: 5 kg
